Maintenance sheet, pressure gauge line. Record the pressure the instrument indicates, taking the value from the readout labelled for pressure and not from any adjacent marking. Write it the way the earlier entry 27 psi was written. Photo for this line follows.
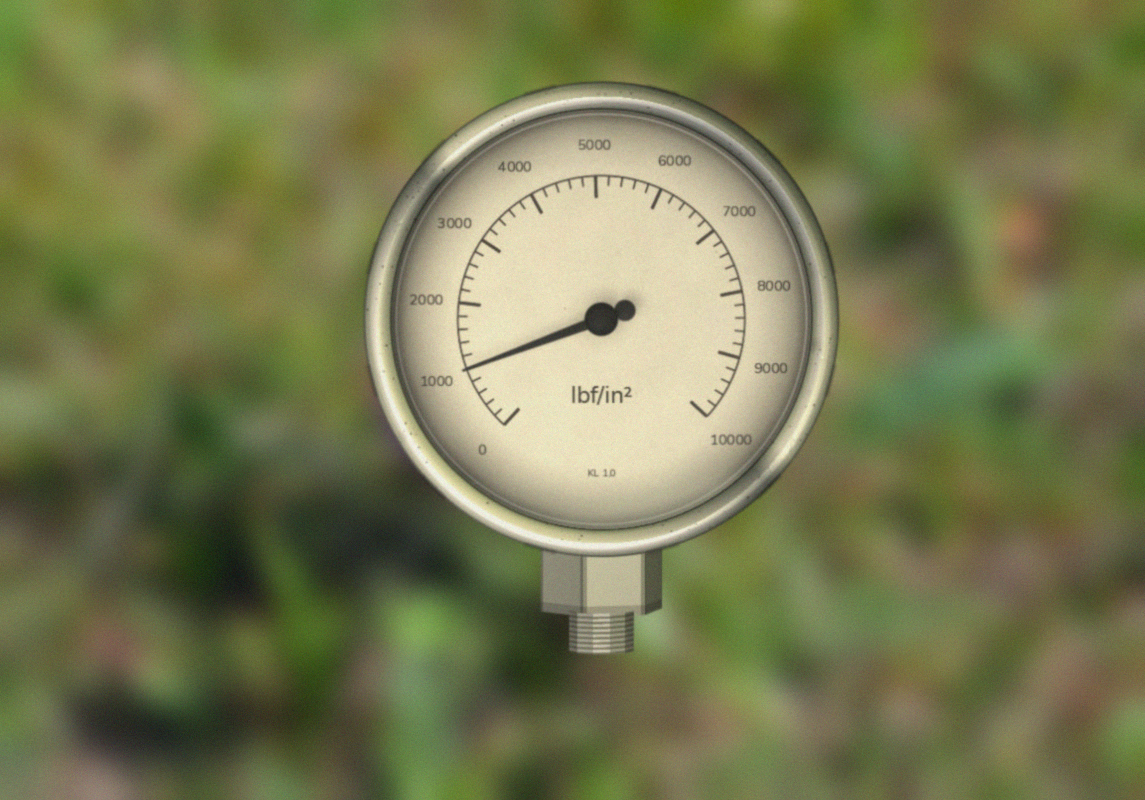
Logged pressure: 1000 psi
